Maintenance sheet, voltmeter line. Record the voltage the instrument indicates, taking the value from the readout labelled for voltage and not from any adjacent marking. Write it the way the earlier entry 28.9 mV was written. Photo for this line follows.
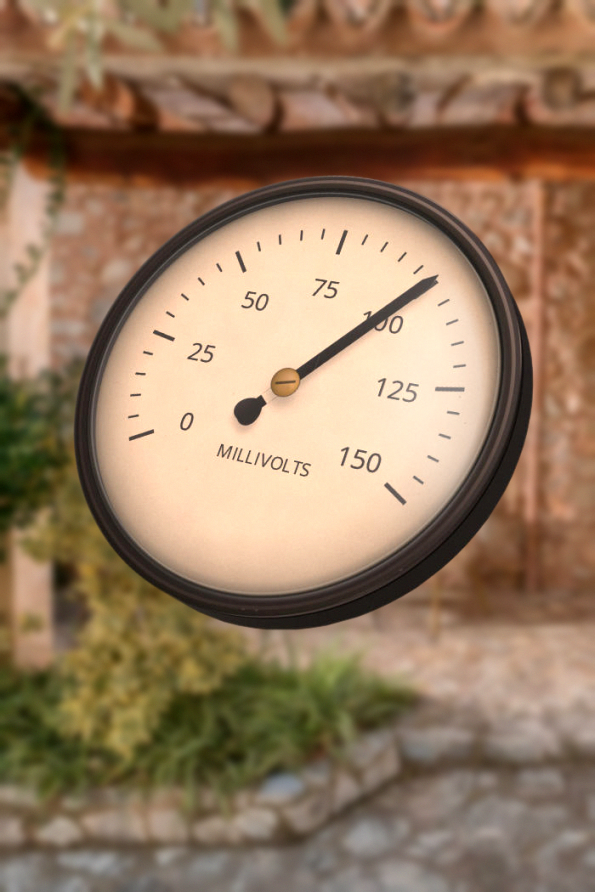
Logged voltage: 100 mV
